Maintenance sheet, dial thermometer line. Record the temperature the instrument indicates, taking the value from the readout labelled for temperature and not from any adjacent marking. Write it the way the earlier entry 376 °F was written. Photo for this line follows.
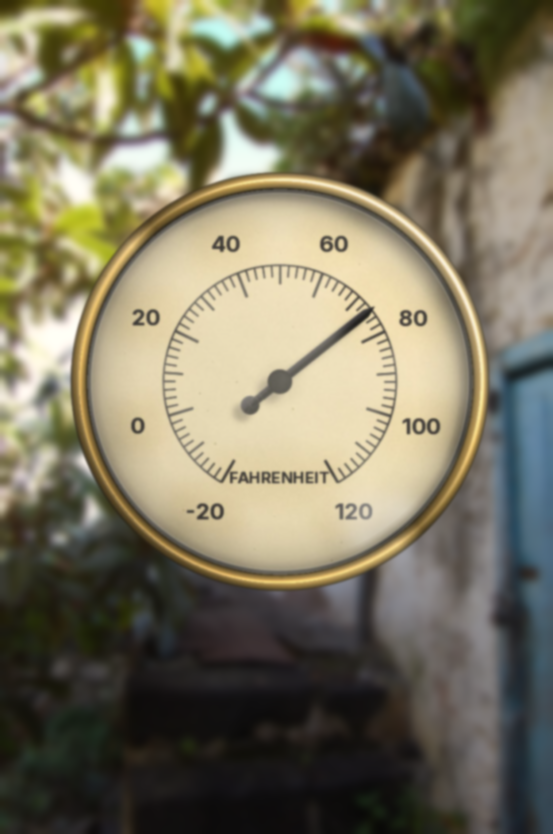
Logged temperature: 74 °F
